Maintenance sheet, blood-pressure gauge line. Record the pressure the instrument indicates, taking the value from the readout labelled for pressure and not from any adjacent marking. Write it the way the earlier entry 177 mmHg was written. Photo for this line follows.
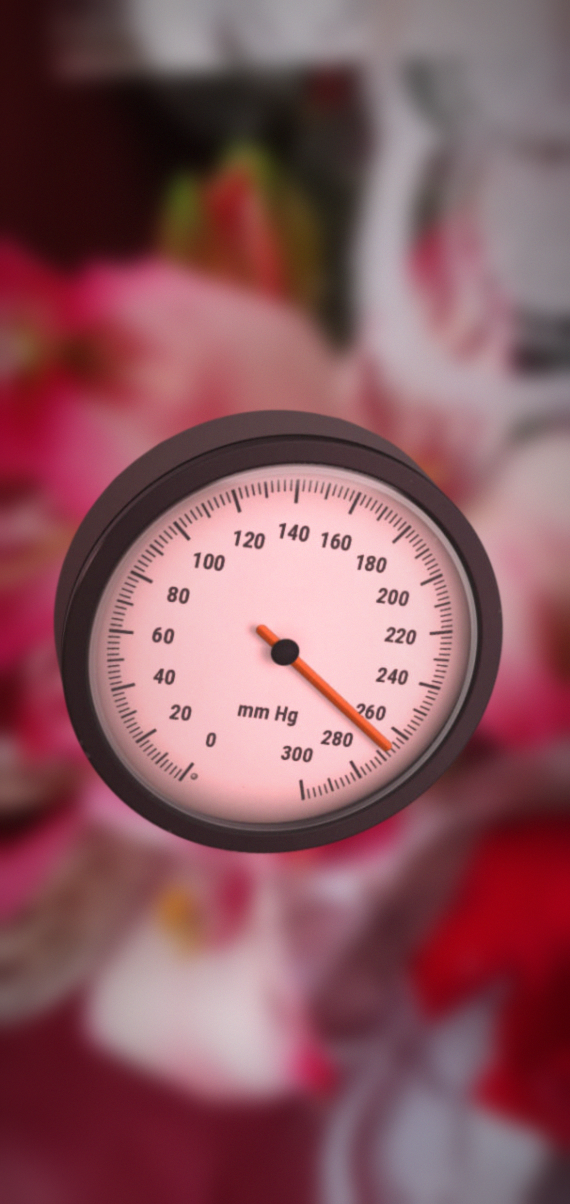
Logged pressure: 266 mmHg
